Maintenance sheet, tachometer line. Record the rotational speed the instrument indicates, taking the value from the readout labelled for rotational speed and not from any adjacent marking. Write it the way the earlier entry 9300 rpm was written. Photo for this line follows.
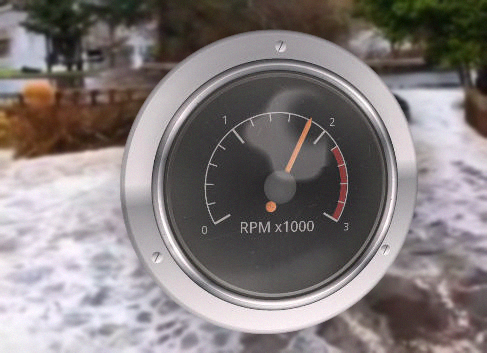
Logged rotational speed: 1800 rpm
